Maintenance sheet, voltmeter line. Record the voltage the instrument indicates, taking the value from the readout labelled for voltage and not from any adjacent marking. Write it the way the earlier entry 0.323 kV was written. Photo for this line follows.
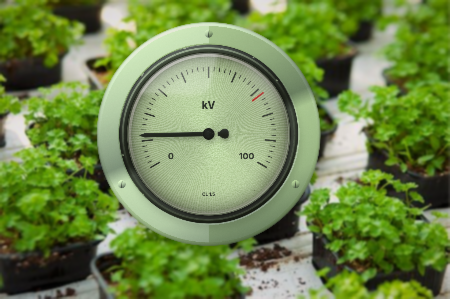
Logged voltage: 12 kV
